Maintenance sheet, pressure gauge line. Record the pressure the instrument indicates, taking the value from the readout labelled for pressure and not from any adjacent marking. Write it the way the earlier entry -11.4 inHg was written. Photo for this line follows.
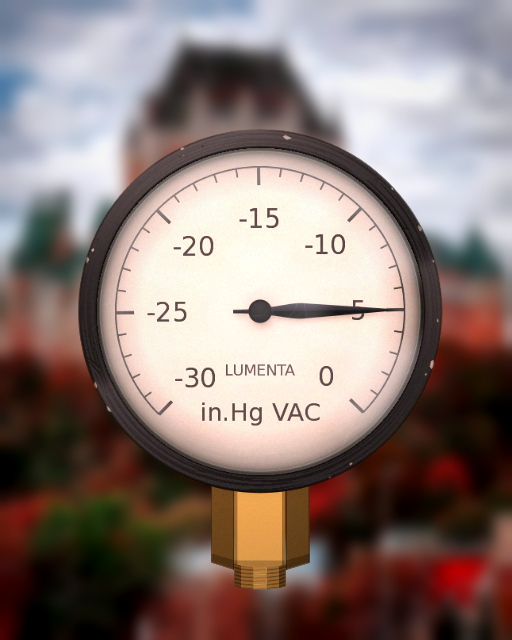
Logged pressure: -5 inHg
